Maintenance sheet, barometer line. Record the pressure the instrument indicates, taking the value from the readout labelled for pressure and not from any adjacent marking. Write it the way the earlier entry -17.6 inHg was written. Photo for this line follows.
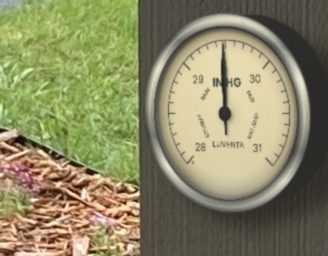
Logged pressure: 29.5 inHg
